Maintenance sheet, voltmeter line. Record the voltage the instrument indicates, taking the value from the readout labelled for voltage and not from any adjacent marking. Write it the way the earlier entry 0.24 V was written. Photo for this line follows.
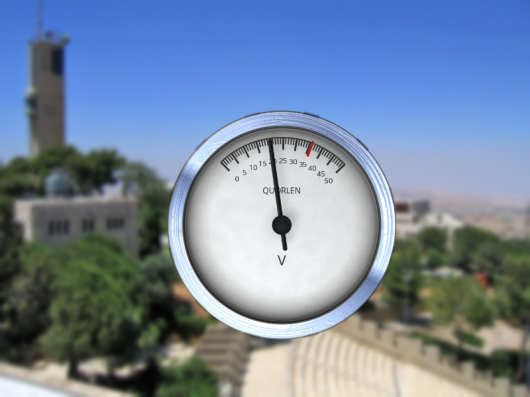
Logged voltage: 20 V
